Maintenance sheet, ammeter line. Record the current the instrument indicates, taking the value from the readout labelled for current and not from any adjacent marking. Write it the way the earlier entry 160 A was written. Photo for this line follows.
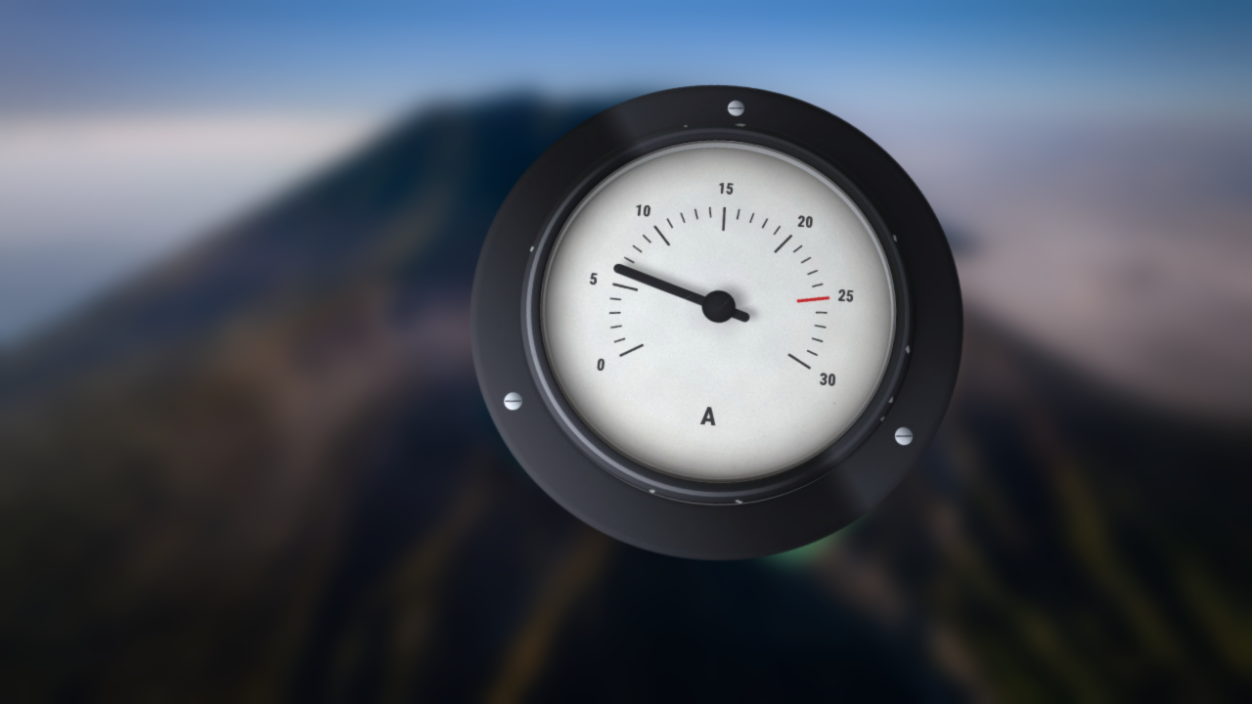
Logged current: 6 A
